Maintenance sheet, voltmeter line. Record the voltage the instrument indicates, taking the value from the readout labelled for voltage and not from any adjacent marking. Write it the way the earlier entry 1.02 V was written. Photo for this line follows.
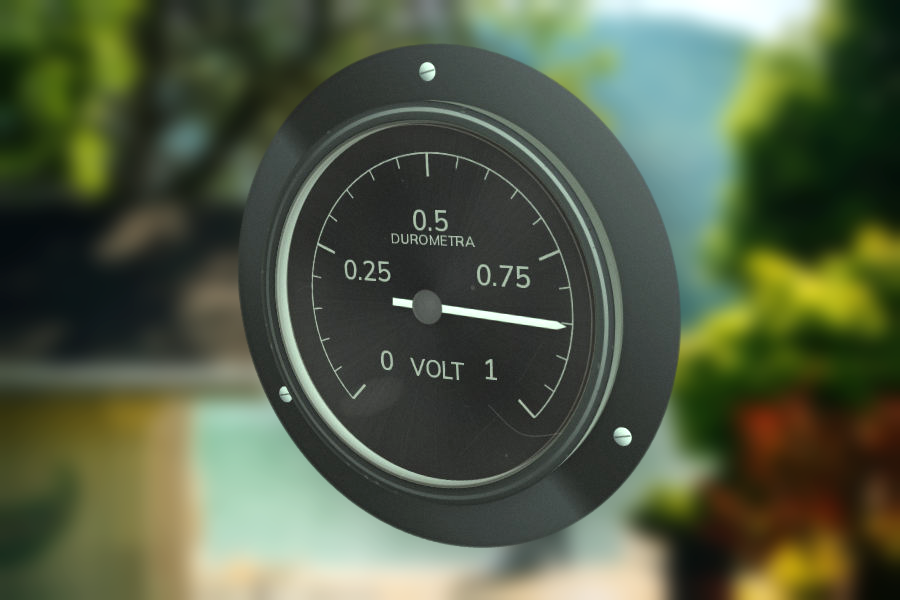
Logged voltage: 0.85 V
